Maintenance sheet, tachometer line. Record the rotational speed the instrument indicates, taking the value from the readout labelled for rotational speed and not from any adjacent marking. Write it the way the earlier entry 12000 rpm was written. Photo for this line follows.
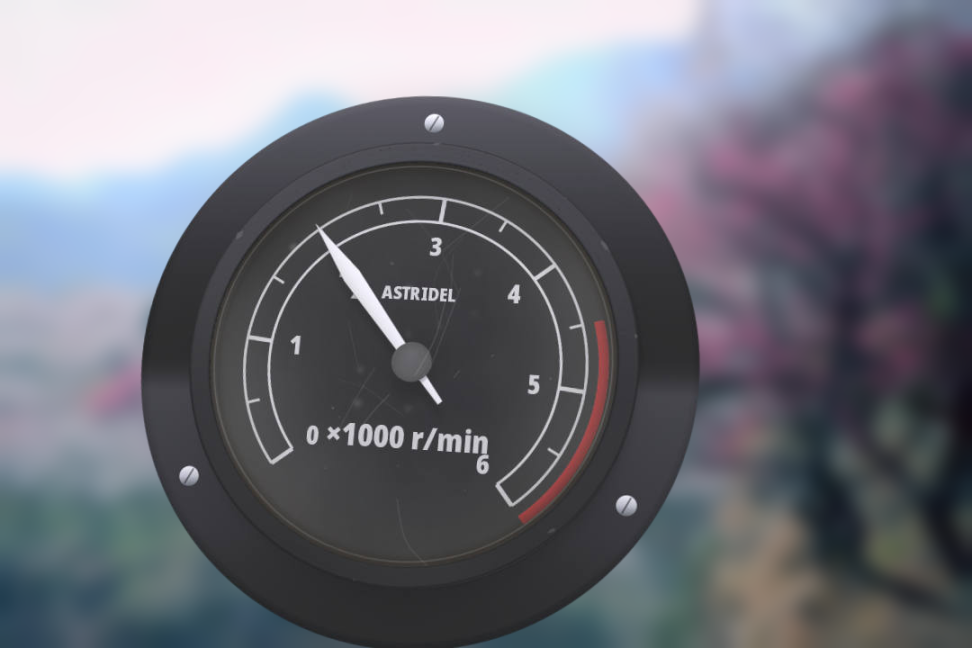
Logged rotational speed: 2000 rpm
